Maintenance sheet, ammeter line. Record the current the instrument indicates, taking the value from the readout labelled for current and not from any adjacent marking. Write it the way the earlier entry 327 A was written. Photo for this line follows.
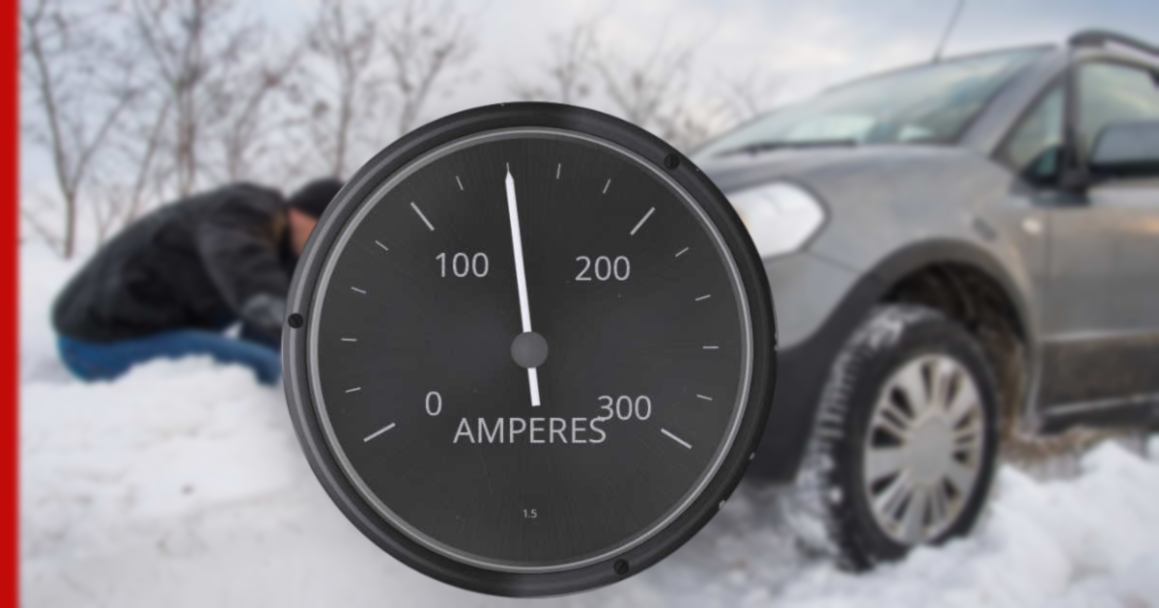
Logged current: 140 A
